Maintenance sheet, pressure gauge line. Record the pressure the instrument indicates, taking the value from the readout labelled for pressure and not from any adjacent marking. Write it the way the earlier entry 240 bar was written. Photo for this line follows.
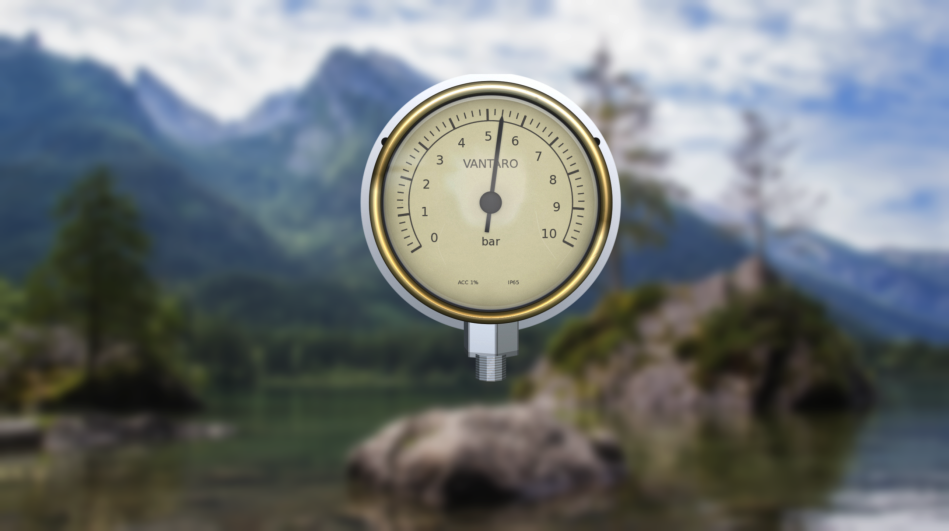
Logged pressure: 5.4 bar
